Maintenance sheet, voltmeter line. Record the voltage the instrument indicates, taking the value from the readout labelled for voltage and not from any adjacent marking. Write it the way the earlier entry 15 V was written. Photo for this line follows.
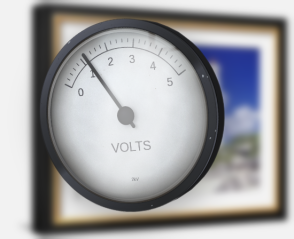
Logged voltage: 1.2 V
